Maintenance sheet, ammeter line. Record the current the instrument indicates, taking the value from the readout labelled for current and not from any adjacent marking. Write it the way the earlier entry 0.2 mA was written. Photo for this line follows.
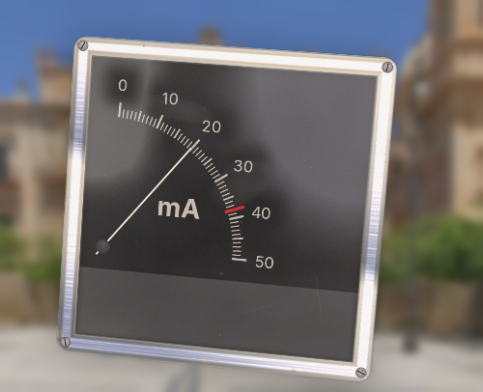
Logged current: 20 mA
